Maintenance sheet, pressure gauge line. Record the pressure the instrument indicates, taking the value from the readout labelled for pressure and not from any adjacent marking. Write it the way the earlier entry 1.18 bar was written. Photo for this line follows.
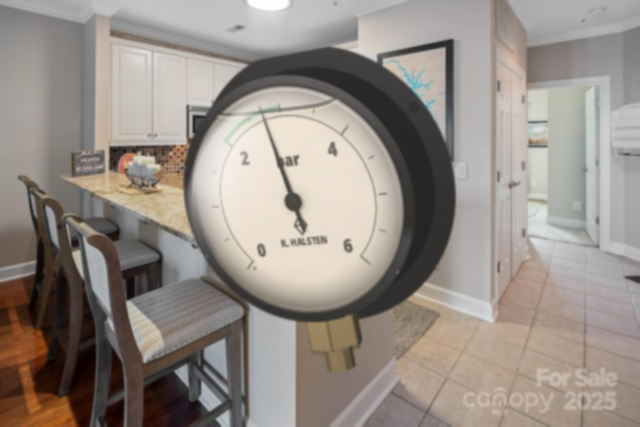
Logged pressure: 2.75 bar
